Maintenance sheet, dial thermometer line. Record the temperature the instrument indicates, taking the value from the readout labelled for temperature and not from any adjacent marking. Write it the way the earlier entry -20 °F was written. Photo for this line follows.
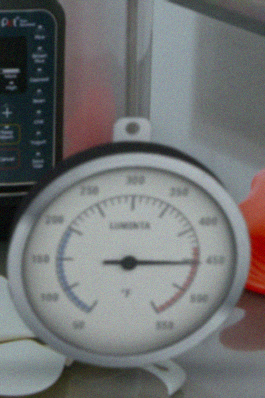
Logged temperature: 450 °F
